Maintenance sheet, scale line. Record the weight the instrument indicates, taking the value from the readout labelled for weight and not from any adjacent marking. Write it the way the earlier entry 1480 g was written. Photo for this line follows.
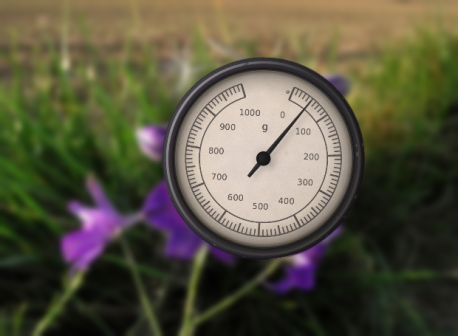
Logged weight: 50 g
